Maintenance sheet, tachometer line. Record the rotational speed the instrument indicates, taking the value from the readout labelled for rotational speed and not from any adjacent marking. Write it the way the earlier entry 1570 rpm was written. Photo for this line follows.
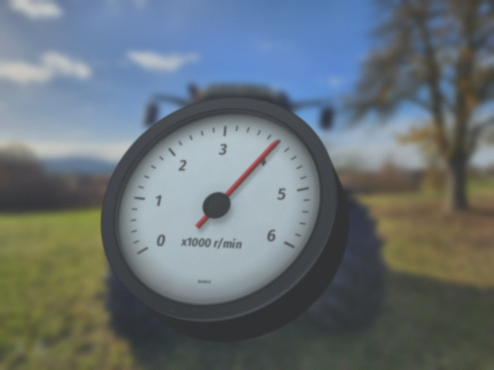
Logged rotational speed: 4000 rpm
